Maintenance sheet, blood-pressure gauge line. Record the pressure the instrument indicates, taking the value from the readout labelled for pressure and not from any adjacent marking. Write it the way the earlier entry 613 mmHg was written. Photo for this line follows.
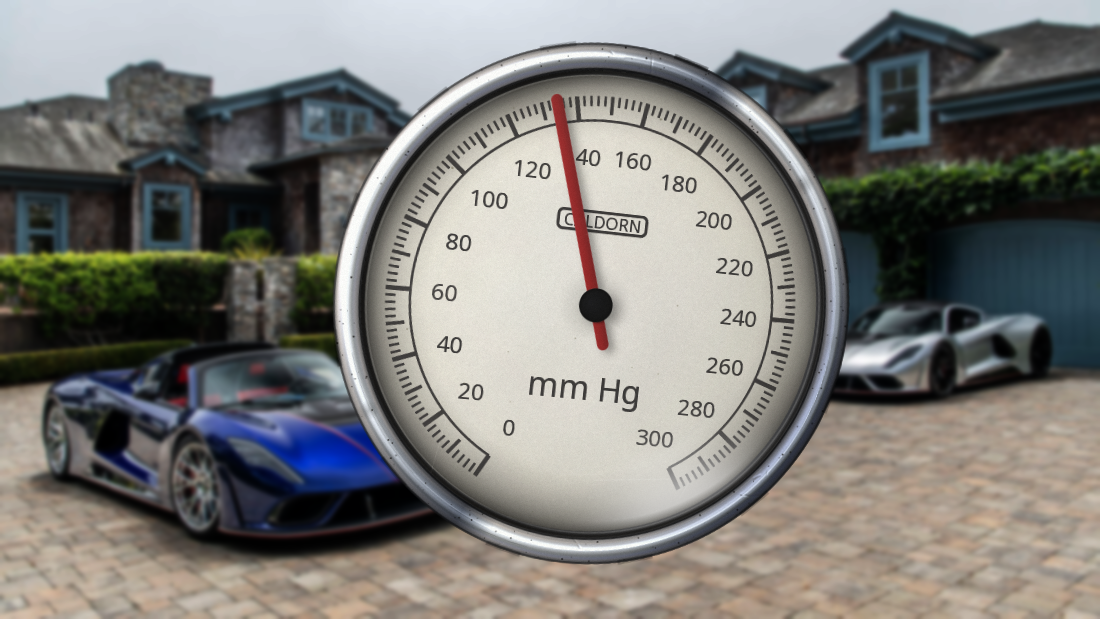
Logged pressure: 134 mmHg
